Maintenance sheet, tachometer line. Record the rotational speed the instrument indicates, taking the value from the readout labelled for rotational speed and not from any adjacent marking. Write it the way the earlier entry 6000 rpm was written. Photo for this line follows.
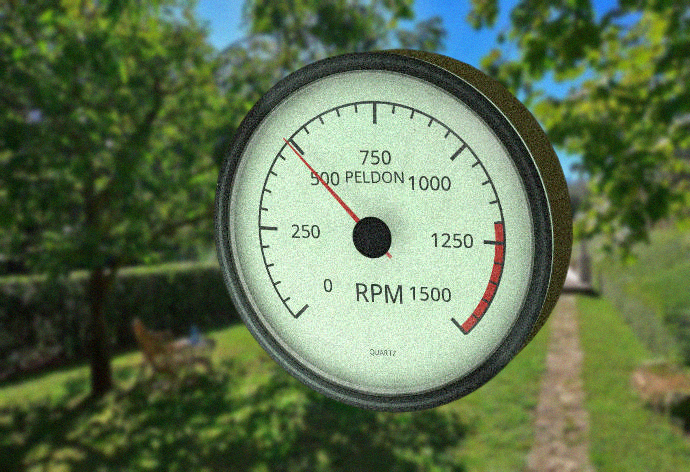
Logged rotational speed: 500 rpm
